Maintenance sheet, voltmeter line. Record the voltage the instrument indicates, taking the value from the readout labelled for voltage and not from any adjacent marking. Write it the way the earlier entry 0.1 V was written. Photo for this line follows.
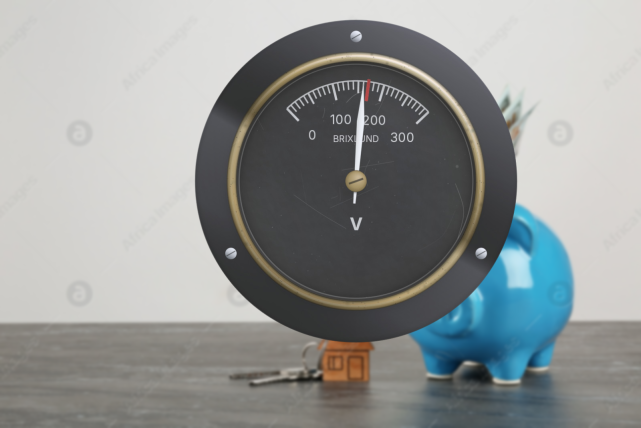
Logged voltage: 160 V
